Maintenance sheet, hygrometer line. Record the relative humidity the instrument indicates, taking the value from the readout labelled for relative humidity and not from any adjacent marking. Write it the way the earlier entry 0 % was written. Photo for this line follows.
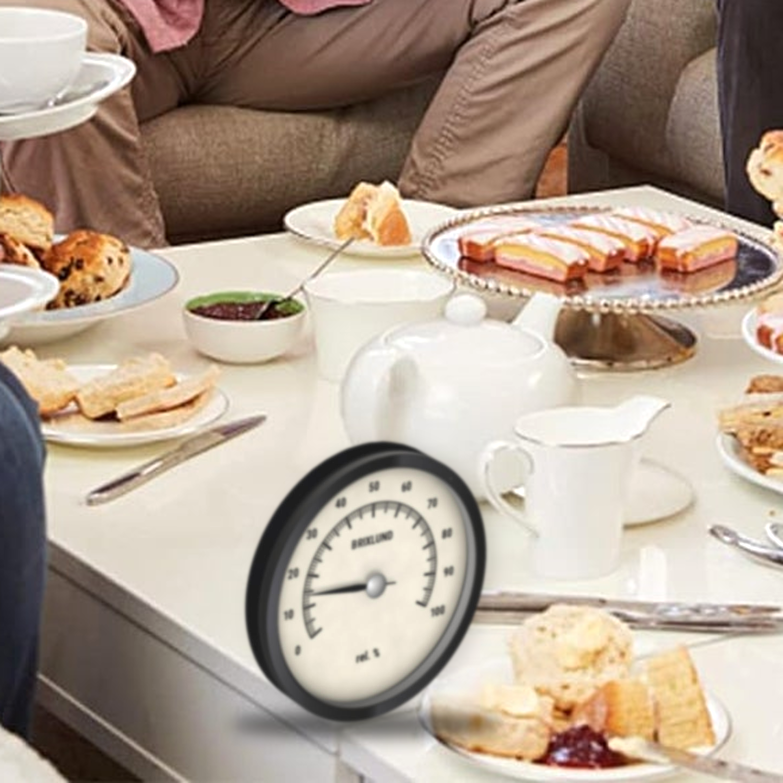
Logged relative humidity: 15 %
